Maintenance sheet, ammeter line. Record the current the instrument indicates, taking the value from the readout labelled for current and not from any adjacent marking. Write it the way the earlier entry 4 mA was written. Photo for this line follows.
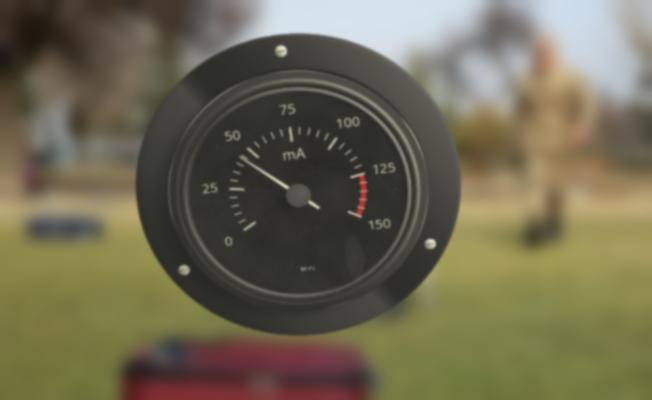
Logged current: 45 mA
